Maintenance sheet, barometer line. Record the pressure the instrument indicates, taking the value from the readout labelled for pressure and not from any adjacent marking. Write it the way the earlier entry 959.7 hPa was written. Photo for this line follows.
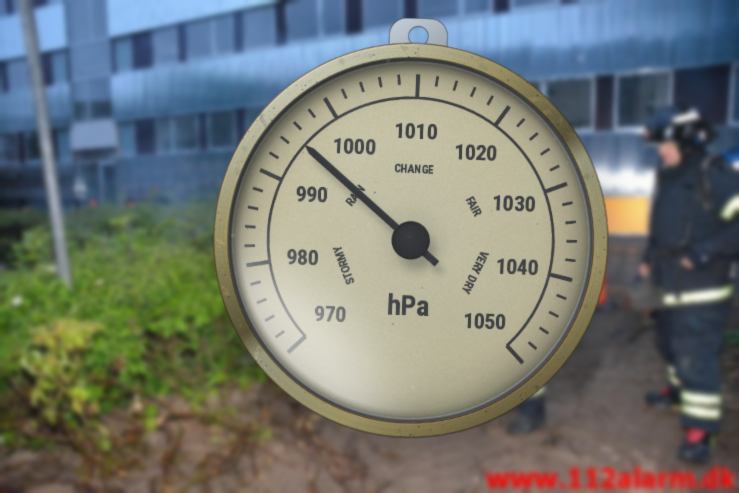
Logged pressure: 995 hPa
